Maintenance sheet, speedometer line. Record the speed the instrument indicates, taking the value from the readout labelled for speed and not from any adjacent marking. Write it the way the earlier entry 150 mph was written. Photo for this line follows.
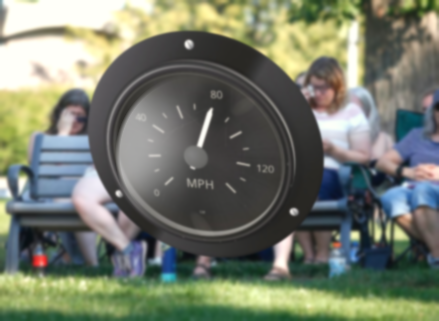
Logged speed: 80 mph
